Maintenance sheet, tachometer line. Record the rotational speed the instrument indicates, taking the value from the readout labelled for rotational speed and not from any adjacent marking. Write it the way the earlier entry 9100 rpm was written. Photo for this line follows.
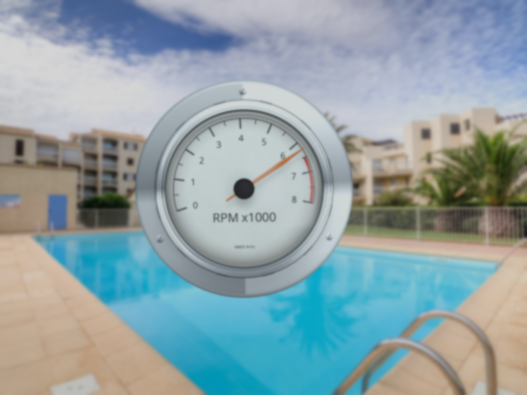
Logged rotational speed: 6250 rpm
